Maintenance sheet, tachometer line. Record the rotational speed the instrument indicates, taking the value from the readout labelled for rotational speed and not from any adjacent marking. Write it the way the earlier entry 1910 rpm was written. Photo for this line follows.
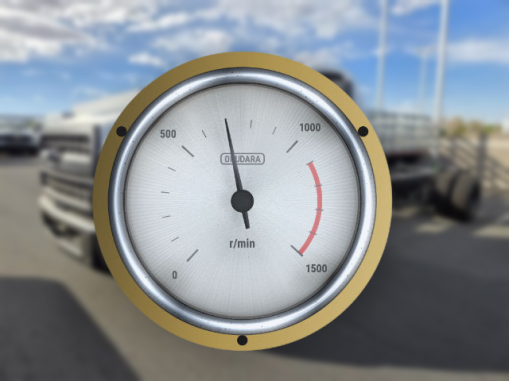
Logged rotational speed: 700 rpm
